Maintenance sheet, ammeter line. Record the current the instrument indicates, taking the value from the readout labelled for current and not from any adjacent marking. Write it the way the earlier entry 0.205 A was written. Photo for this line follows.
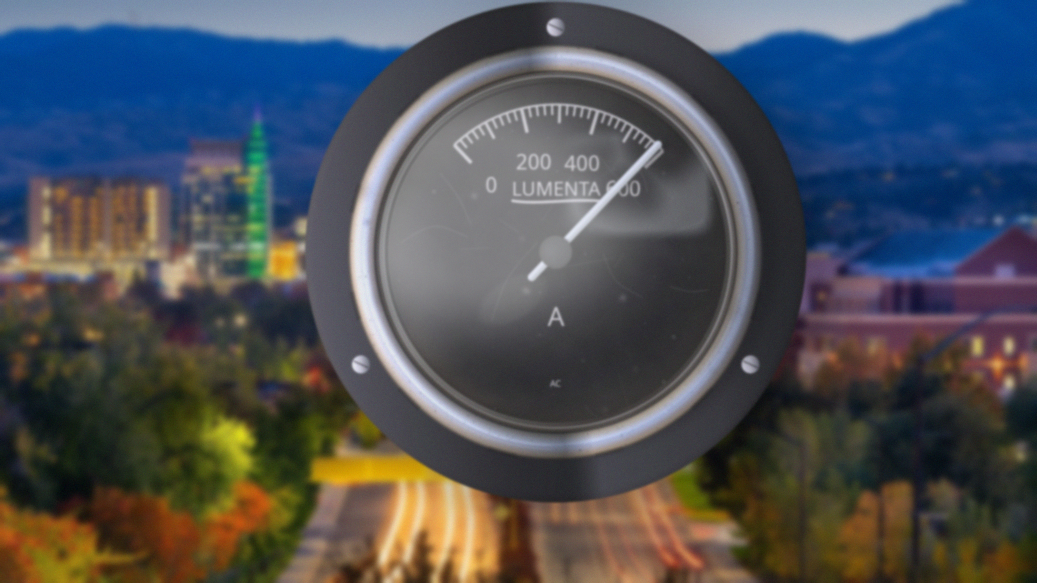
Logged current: 580 A
